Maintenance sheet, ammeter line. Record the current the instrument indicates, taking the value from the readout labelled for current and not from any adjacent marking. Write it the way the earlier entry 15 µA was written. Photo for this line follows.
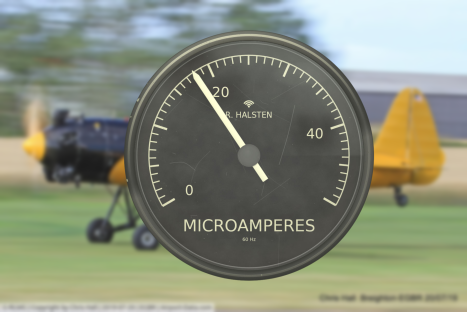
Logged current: 18 µA
